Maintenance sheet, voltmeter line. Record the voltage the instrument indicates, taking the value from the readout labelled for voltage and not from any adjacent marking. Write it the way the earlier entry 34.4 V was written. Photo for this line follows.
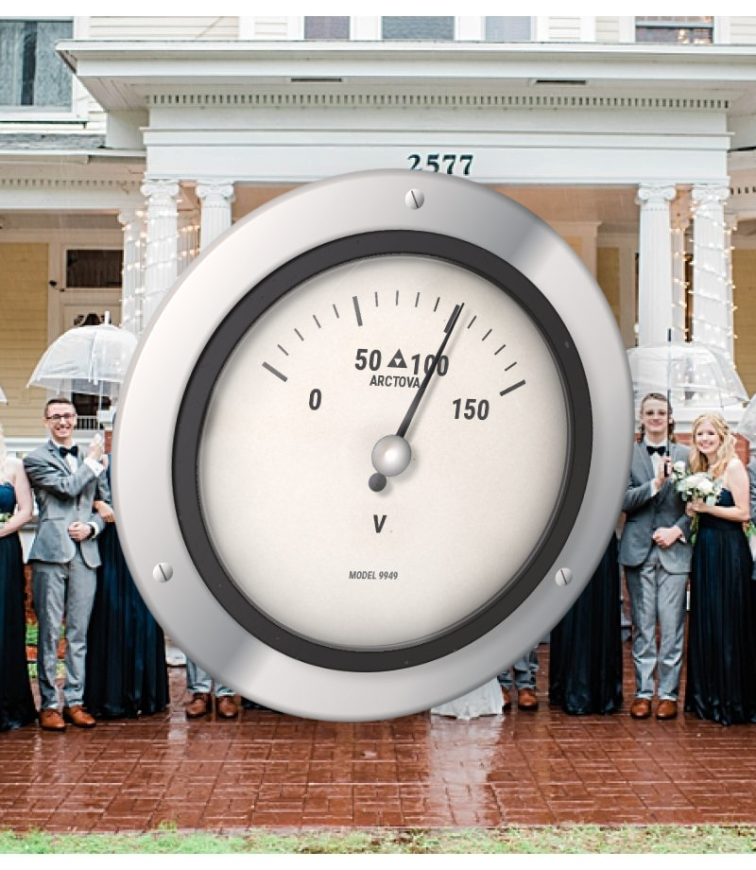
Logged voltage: 100 V
